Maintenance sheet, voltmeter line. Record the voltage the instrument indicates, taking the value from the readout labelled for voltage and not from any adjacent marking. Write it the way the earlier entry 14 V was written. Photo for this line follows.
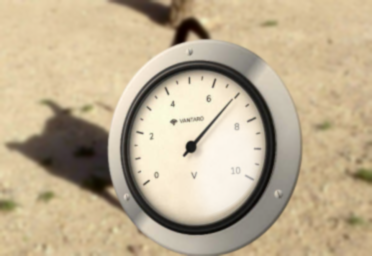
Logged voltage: 7 V
